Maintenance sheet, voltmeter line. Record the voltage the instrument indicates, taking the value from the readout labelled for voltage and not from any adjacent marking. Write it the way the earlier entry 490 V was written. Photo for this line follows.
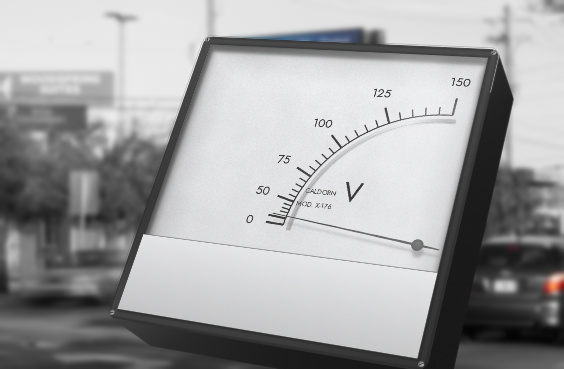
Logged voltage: 25 V
